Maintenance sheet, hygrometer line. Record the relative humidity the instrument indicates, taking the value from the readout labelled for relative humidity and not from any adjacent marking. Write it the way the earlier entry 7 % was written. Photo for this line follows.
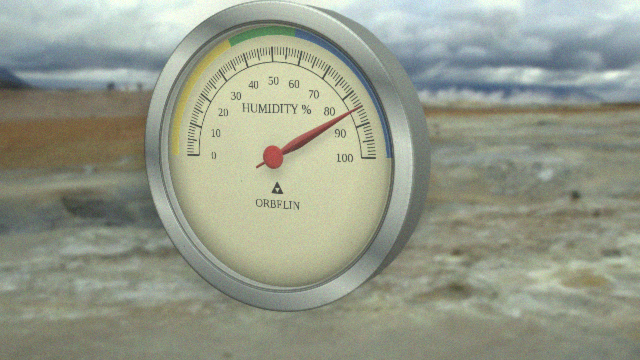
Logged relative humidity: 85 %
